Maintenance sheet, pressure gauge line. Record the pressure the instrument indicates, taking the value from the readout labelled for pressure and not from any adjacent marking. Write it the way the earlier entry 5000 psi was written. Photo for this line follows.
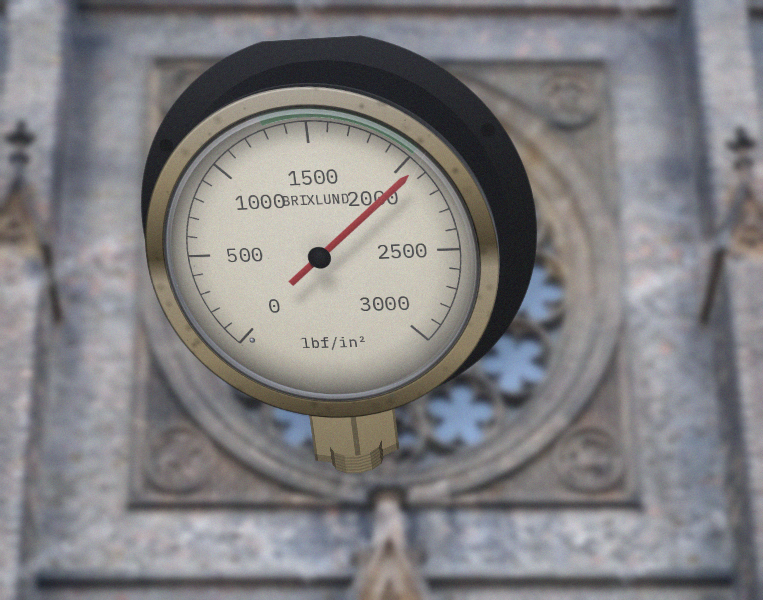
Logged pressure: 2050 psi
